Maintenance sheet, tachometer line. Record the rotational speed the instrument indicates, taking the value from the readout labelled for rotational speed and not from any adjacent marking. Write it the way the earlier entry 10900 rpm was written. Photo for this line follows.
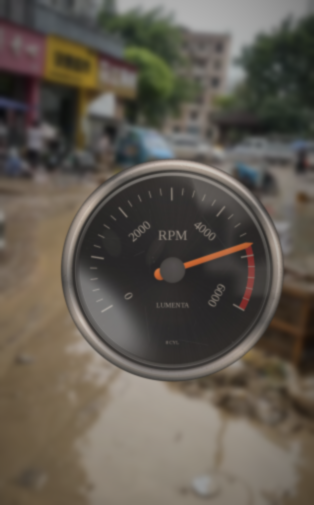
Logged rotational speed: 4800 rpm
